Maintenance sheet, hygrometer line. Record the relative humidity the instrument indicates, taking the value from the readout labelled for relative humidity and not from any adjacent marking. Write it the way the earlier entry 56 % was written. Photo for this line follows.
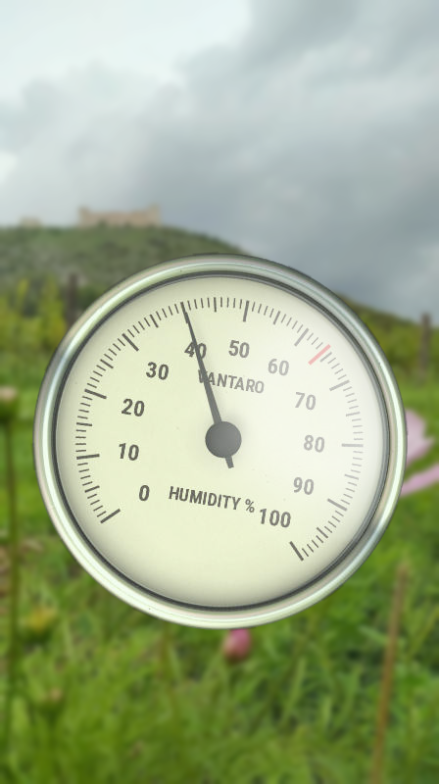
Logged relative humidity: 40 %
